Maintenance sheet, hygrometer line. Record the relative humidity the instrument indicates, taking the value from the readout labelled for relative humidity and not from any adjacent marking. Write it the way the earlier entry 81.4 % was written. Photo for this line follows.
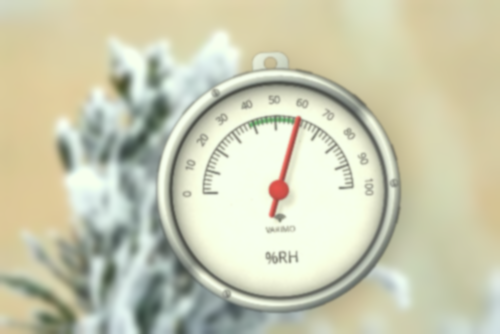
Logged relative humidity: 60 %
